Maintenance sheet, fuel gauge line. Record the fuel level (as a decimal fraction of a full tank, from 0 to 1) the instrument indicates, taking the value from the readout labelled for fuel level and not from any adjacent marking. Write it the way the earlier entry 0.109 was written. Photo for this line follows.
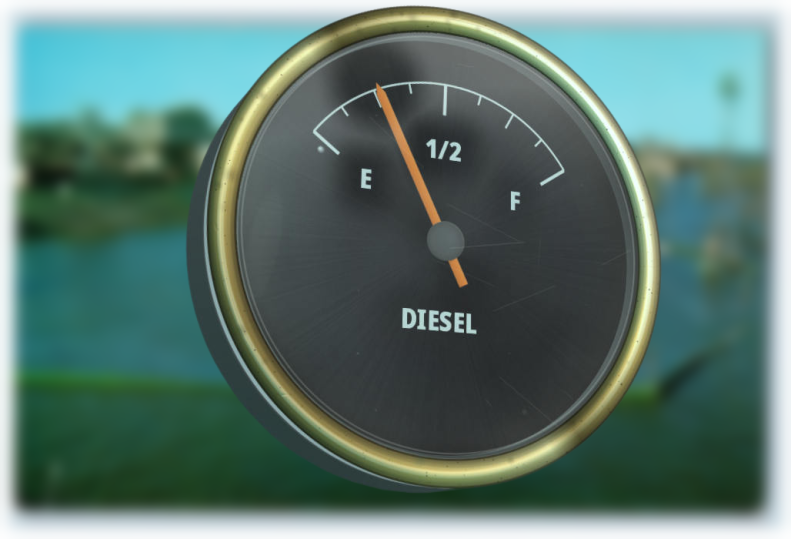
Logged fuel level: 0.25
